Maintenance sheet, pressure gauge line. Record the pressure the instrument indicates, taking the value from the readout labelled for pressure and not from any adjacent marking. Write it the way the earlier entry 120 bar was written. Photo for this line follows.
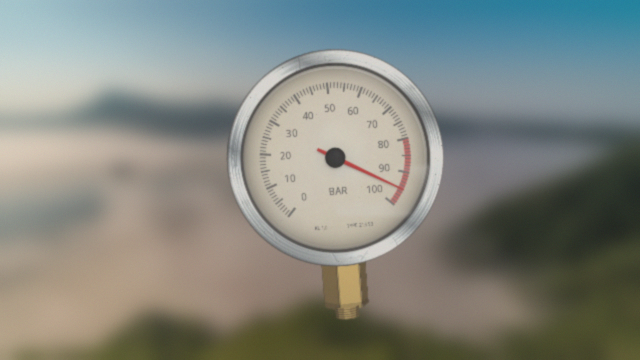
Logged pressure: 95 bar
